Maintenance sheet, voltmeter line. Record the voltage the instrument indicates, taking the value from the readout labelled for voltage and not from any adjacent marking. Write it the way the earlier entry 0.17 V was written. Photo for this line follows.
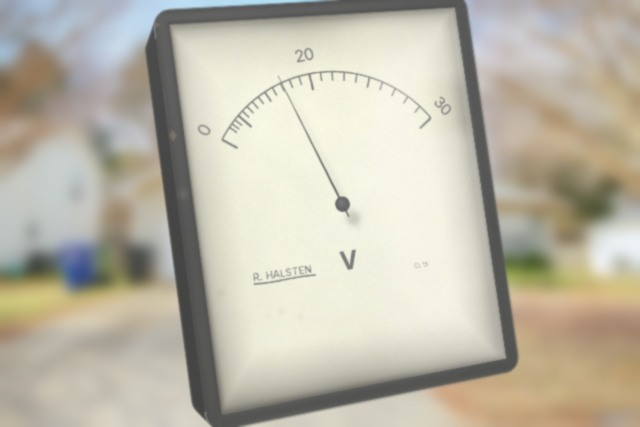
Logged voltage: 17 V
